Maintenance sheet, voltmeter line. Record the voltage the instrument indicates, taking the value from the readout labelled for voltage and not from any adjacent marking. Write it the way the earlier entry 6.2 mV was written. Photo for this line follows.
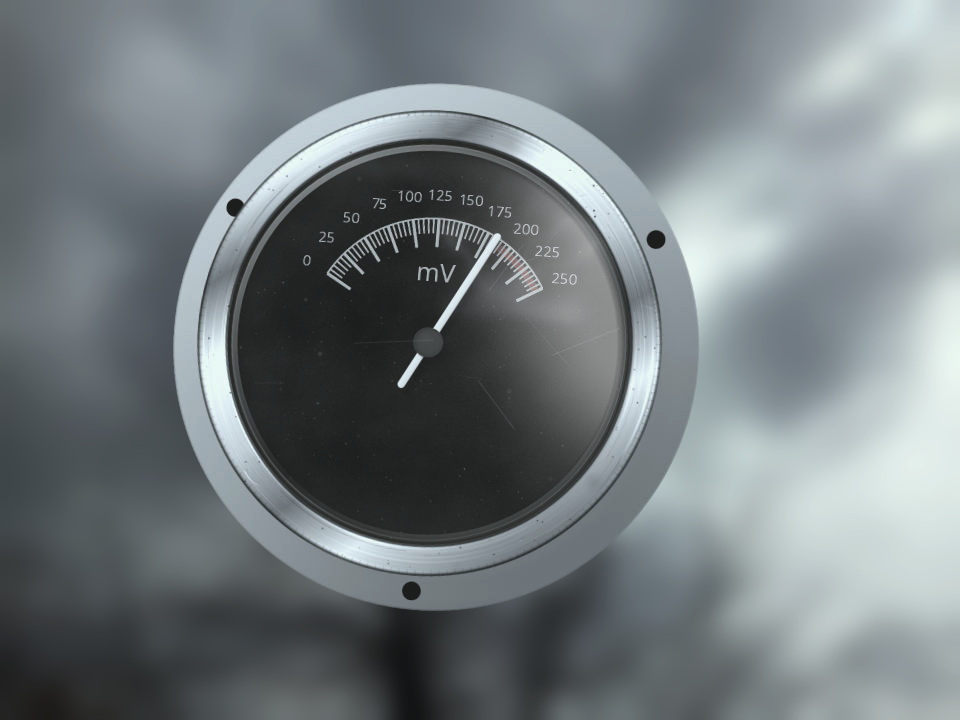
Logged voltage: 185 mV
